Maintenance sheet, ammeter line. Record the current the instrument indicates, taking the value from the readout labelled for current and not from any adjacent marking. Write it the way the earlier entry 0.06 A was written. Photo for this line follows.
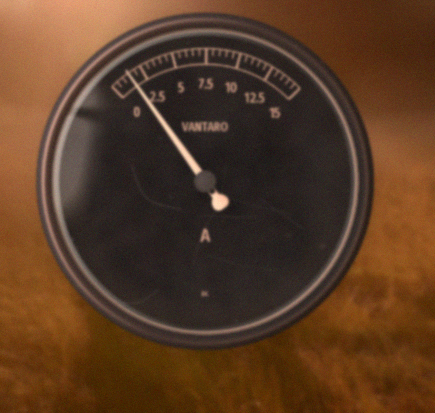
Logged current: 1.5 A
